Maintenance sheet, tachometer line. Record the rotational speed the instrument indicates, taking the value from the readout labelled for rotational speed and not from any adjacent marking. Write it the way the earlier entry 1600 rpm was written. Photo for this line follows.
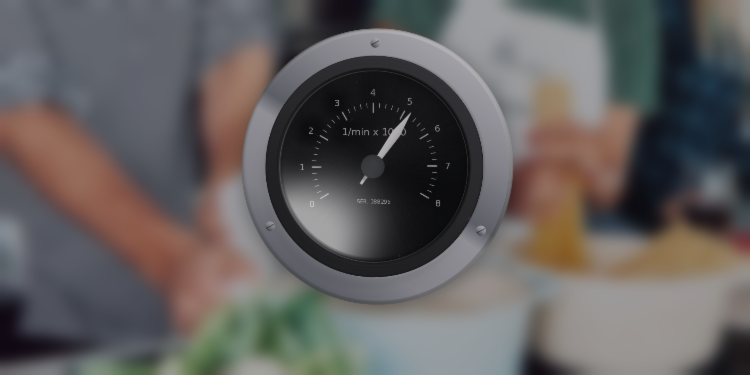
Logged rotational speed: 5200 rpm
